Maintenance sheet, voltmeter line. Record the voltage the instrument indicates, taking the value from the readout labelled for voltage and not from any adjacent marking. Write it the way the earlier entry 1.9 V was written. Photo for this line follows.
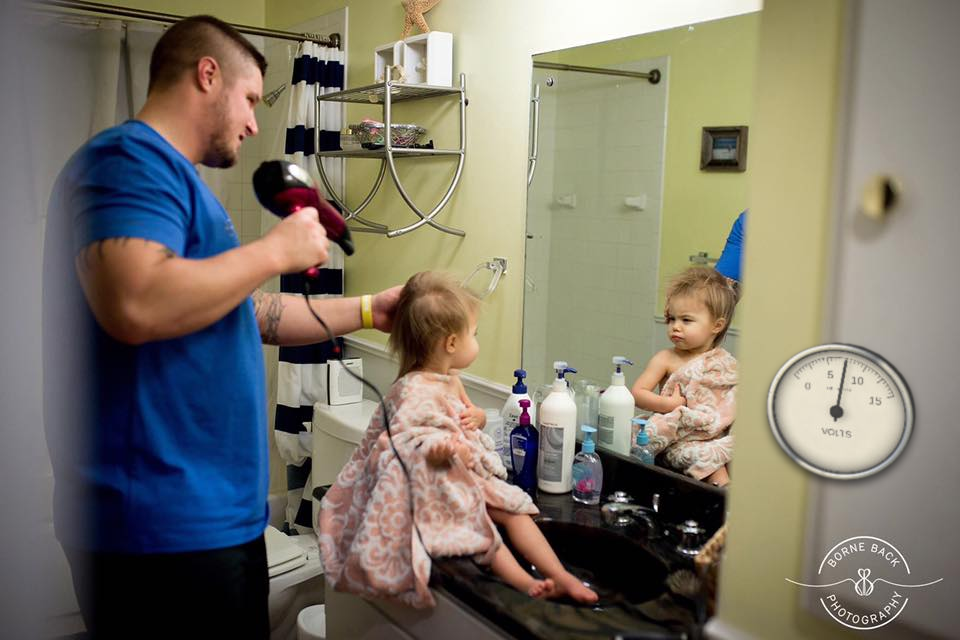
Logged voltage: 7.5 V
